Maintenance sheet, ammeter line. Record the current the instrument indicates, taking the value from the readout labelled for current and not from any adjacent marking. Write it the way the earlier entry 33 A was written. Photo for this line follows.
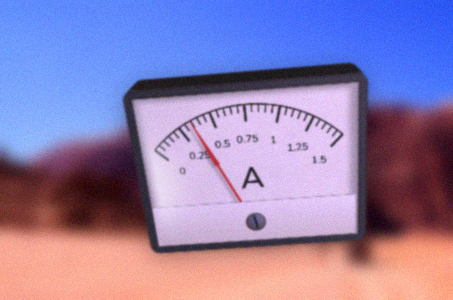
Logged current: 0.35 A
